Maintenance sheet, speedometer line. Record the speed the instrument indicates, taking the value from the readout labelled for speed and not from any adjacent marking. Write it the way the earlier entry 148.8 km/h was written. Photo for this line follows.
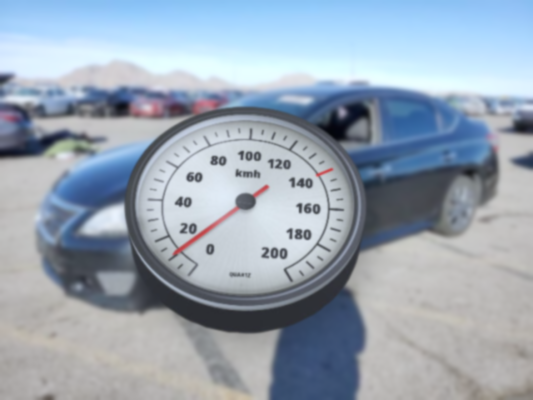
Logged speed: 10 km/h
